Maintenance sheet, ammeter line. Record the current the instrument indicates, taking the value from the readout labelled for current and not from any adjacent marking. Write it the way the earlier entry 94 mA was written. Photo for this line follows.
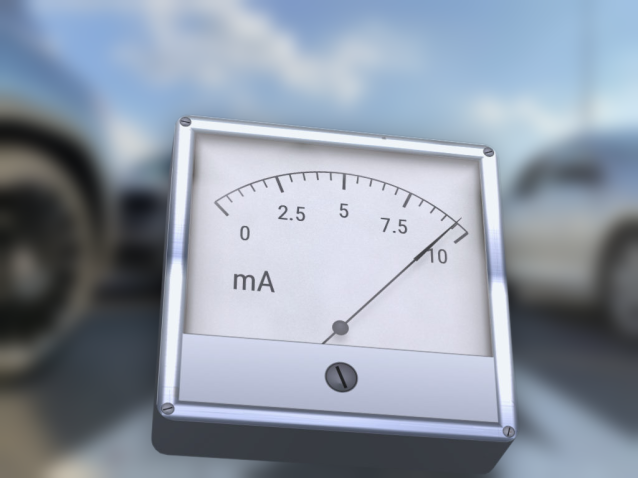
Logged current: 9.5 mA
